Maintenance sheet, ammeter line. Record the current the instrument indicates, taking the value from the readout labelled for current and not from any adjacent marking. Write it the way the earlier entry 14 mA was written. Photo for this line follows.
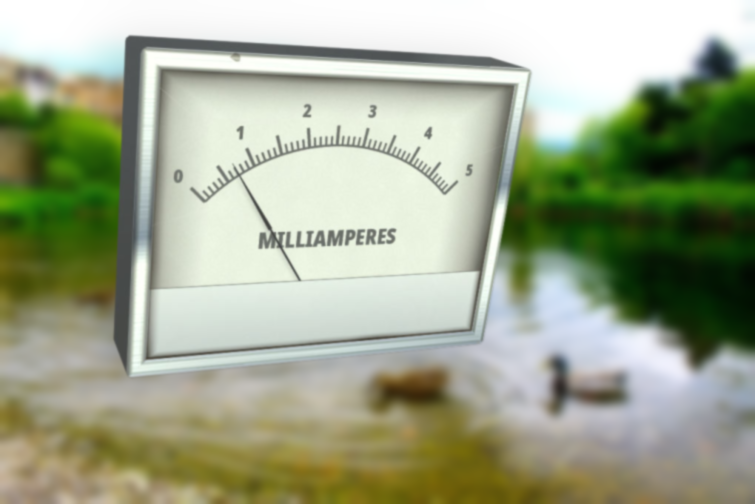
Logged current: 0.7 mA
